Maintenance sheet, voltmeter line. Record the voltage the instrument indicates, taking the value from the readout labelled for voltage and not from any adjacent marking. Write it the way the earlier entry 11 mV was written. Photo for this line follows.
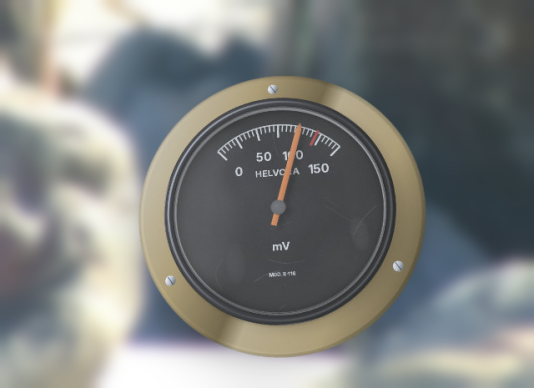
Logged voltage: 100 mV
